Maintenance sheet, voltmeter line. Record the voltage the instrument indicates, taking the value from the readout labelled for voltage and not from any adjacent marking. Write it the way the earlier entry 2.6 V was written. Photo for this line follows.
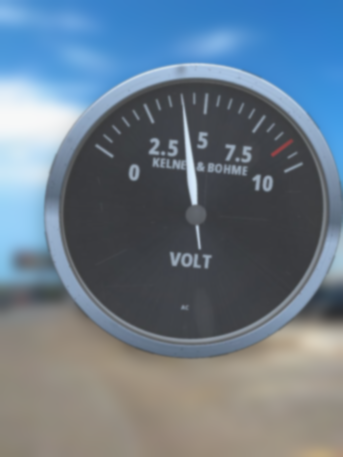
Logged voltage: 4 V
